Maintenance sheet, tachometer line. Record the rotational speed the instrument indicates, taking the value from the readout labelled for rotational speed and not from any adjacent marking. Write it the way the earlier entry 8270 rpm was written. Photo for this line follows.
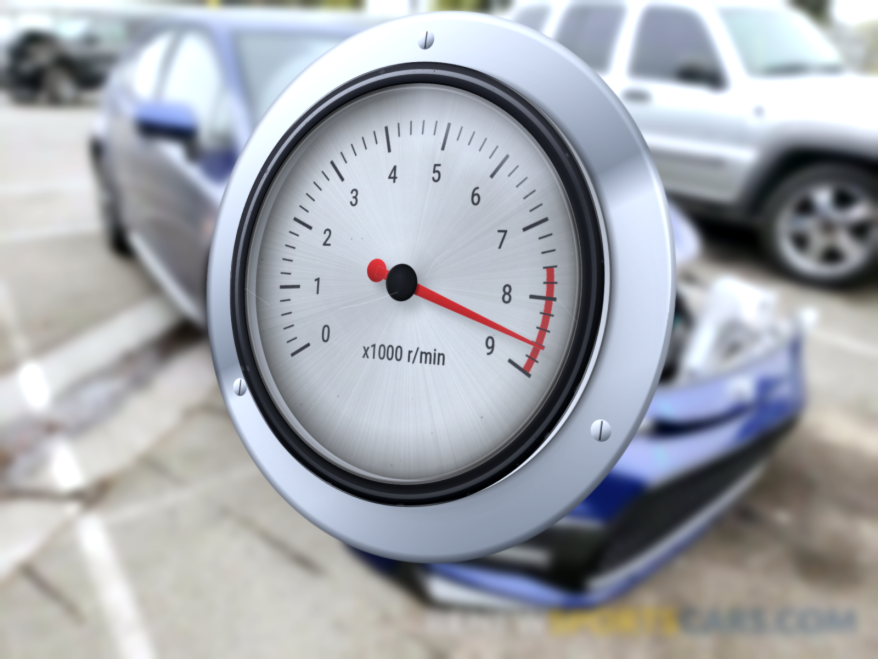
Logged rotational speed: 8600 rpm
